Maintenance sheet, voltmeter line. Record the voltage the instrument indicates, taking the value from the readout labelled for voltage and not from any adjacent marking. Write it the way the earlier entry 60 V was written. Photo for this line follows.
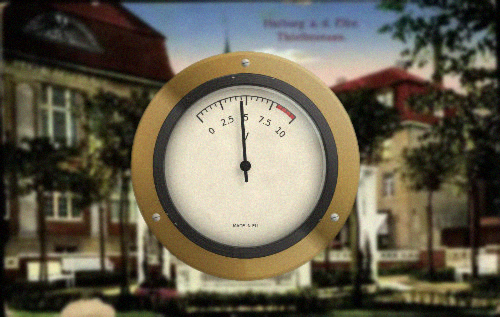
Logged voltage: 4.5 V
